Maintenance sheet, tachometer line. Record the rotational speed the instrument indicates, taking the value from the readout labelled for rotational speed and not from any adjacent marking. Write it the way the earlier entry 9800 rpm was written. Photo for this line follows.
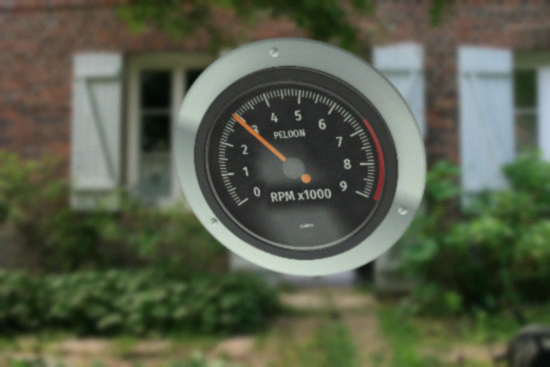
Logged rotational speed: 3000 rpm
